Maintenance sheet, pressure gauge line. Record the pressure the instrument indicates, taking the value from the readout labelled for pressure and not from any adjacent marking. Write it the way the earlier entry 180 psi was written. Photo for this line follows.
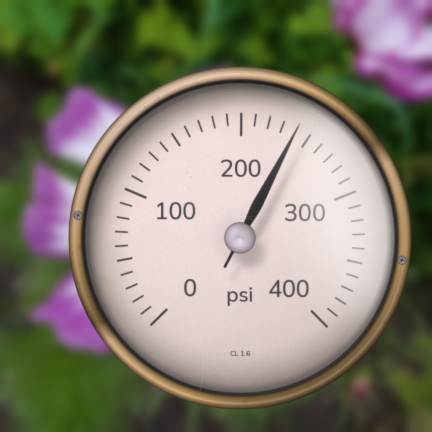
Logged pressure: 240 psi
